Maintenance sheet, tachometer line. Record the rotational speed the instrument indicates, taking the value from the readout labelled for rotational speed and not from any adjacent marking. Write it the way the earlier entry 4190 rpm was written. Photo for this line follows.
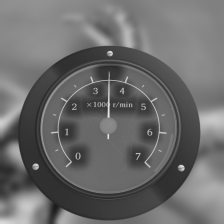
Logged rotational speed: 3500 rpm
